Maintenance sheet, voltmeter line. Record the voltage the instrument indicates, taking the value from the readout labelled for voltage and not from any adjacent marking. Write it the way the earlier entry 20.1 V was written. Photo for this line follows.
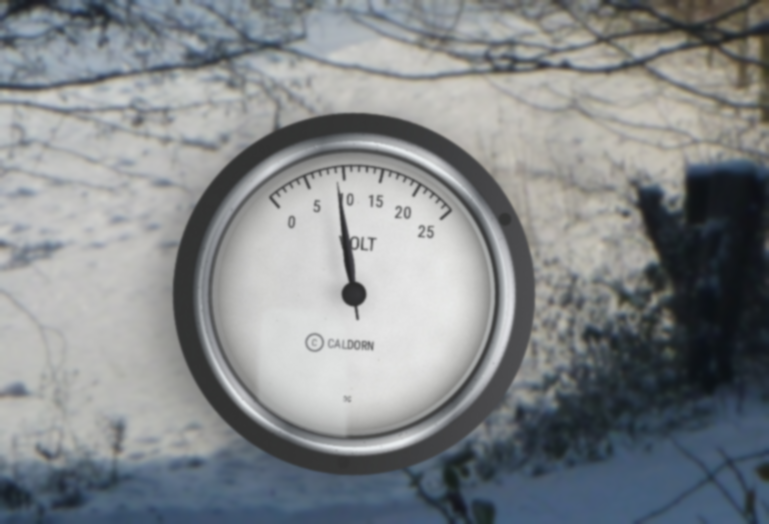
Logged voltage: 9 V
